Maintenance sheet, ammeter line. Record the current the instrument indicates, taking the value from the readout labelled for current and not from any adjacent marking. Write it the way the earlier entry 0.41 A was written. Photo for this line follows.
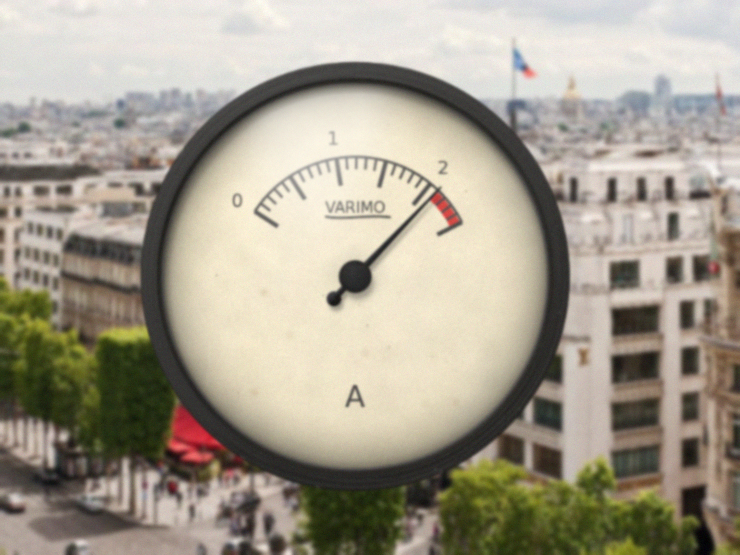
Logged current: 2.1 A
